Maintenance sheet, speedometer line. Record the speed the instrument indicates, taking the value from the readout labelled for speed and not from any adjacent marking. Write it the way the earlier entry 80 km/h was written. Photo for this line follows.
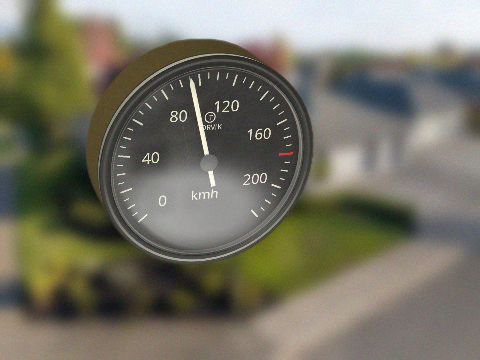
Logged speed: 95 km/h
